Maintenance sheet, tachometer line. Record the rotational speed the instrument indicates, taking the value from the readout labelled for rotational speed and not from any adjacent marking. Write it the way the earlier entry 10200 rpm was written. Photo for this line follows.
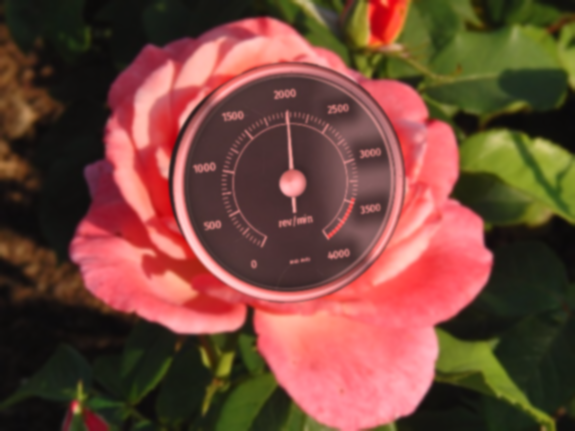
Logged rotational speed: 2000 rpm
